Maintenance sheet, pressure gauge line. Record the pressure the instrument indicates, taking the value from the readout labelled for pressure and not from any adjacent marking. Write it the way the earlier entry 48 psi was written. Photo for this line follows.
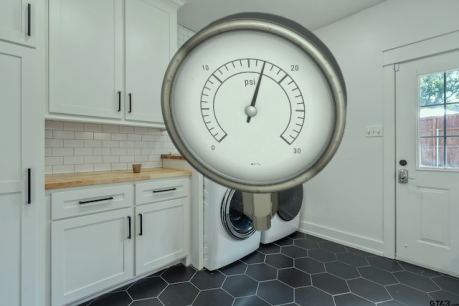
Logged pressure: 17 psi
